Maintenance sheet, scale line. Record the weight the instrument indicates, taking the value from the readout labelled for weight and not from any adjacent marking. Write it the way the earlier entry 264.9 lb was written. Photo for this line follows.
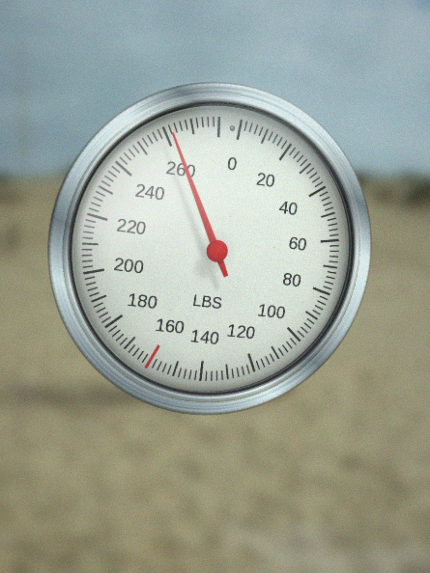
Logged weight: 262 lb
